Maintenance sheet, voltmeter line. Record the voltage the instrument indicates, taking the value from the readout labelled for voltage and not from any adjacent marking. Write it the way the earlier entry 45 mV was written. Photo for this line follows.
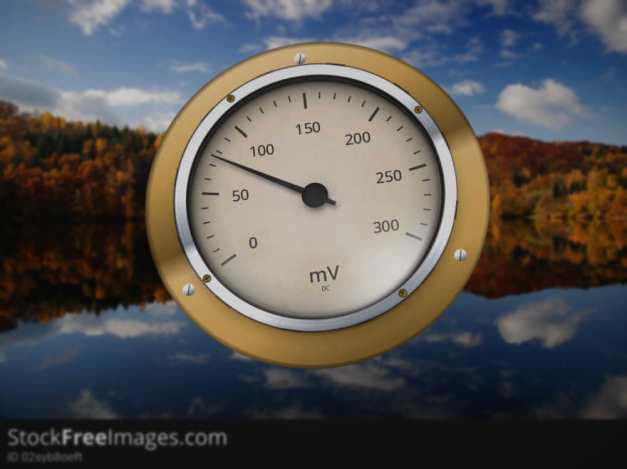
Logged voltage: 75 mV
